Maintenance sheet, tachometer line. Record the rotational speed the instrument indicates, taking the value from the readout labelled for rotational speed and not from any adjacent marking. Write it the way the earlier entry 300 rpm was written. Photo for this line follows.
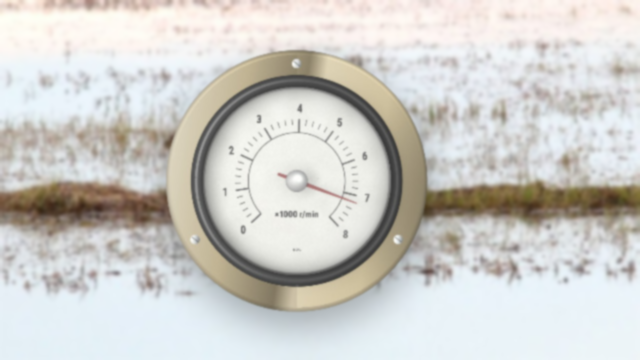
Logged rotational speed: 7200 rpm
